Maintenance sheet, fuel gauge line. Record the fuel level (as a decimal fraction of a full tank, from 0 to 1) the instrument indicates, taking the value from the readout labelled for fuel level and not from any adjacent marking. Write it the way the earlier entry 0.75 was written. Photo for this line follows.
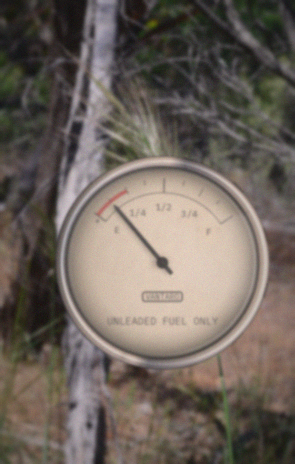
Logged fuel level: 0.125
